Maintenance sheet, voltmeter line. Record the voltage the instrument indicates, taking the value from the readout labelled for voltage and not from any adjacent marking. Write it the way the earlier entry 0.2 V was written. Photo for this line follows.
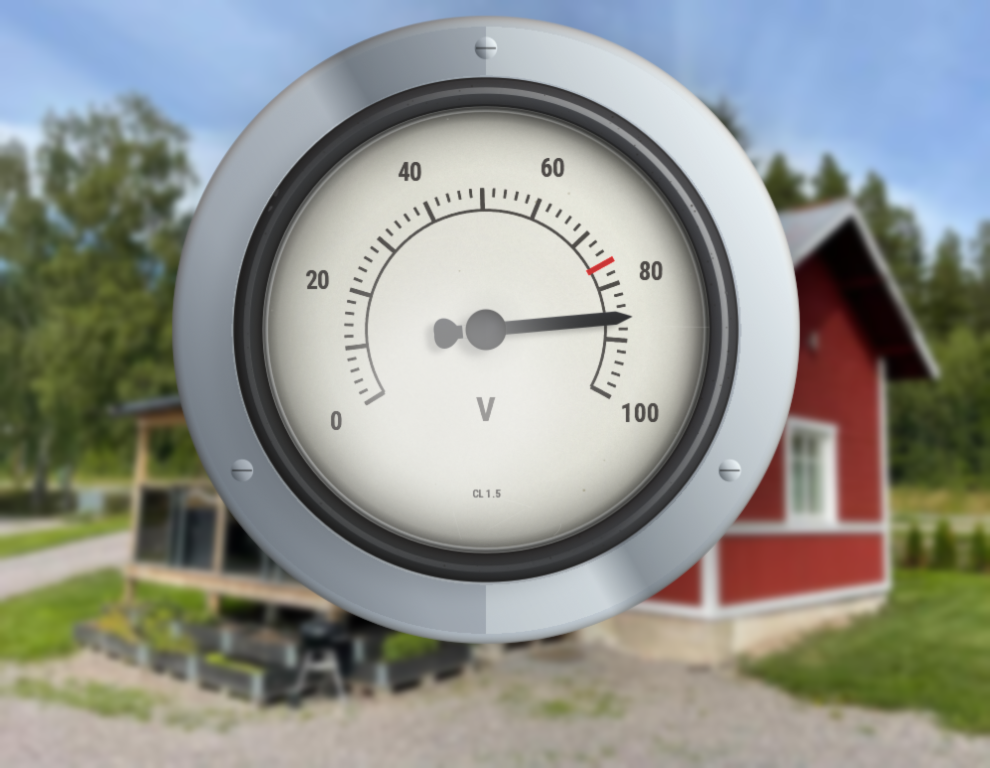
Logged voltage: 86 V
